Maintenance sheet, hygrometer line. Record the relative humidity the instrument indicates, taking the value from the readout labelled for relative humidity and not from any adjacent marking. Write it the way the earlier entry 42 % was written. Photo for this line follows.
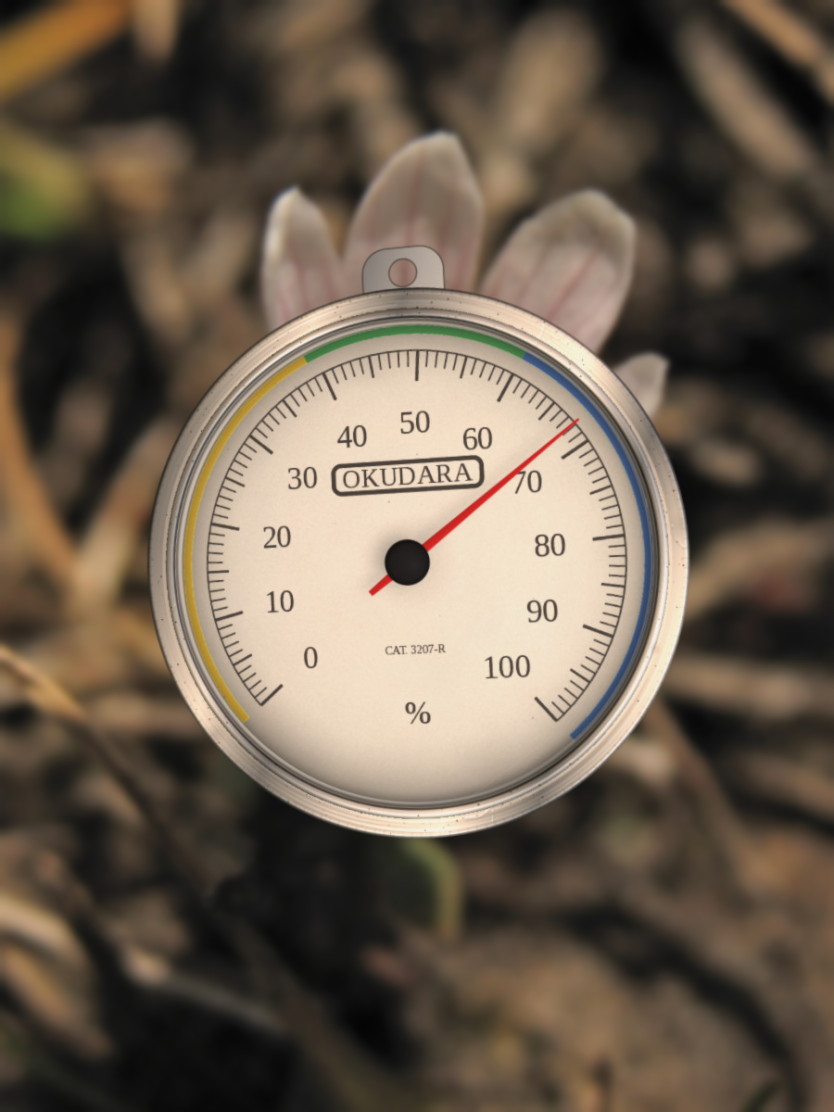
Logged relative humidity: 68 %
